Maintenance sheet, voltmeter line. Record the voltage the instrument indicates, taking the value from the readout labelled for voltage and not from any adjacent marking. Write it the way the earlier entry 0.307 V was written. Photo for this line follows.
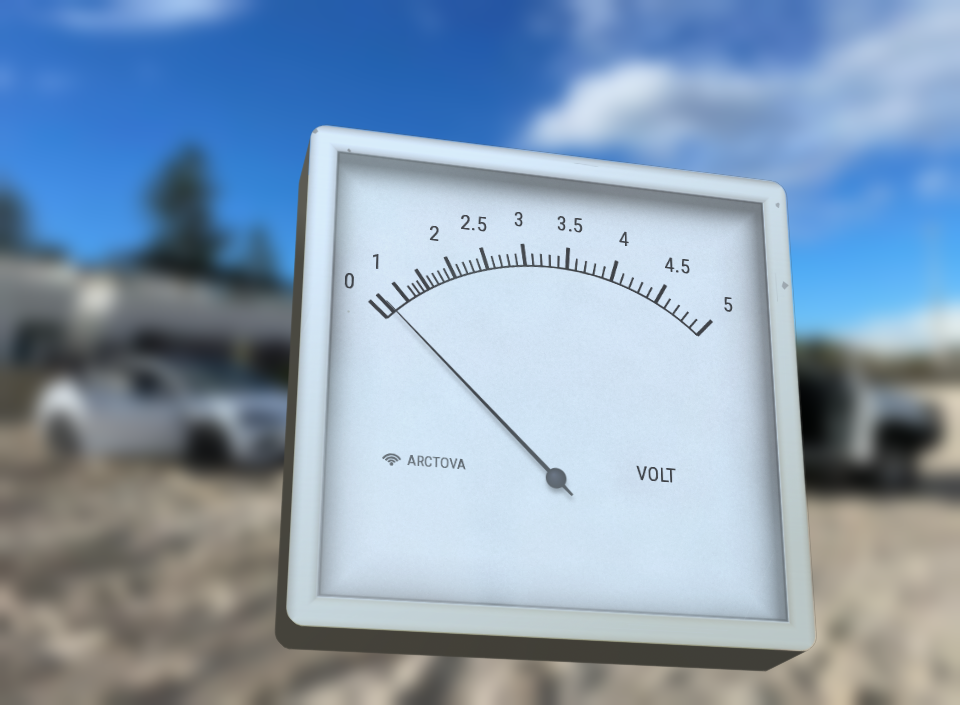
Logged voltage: 0.5 V
